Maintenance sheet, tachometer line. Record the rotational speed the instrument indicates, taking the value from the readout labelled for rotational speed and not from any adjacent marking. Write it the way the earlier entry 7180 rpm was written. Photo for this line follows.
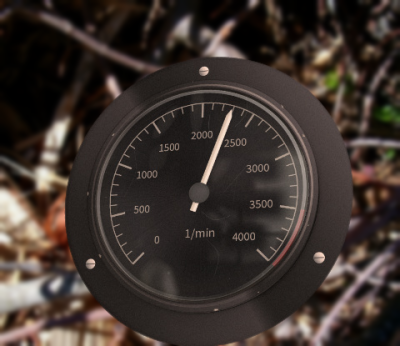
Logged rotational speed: 2300 rpm
